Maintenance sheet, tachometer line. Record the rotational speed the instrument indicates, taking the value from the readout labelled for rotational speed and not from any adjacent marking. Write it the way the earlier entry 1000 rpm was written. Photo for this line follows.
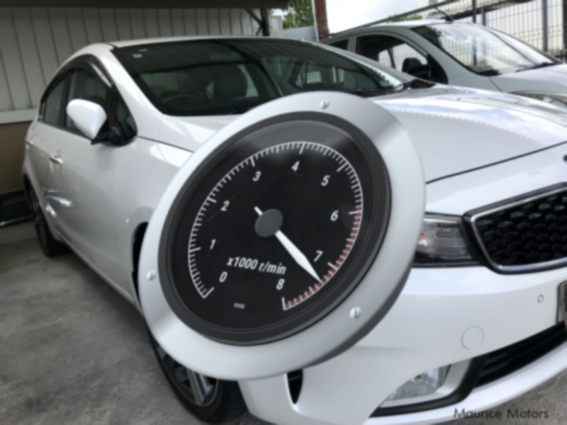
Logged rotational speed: 7300 rpm
